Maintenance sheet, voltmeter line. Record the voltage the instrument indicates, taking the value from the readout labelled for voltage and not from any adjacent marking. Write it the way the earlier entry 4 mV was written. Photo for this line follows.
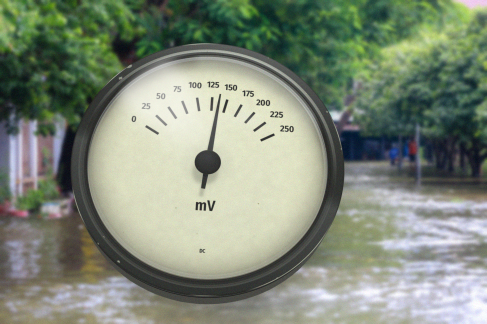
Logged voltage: 137.5 mV
